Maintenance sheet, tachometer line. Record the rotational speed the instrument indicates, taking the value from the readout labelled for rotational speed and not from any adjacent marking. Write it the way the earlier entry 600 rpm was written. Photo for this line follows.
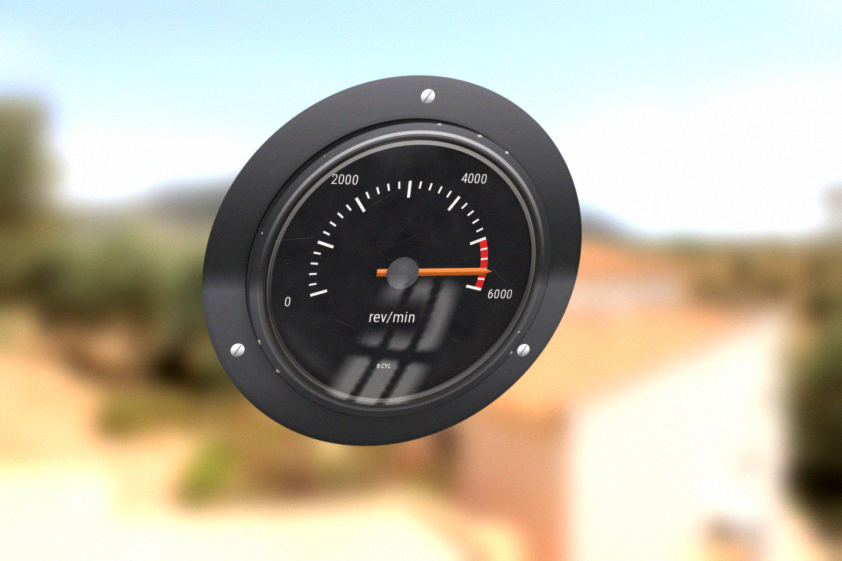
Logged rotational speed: 5600 rpm
